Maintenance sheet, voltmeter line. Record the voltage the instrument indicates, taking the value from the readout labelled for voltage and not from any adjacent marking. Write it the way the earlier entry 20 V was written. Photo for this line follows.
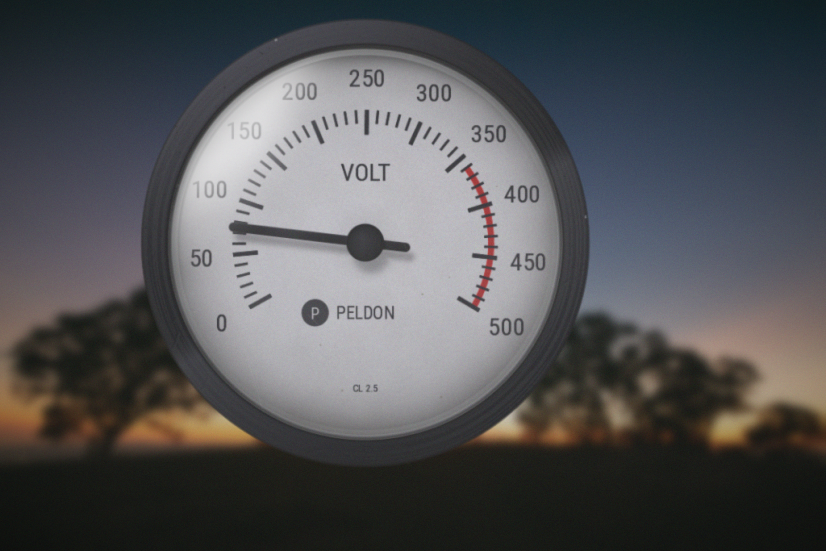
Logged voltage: 75 V
